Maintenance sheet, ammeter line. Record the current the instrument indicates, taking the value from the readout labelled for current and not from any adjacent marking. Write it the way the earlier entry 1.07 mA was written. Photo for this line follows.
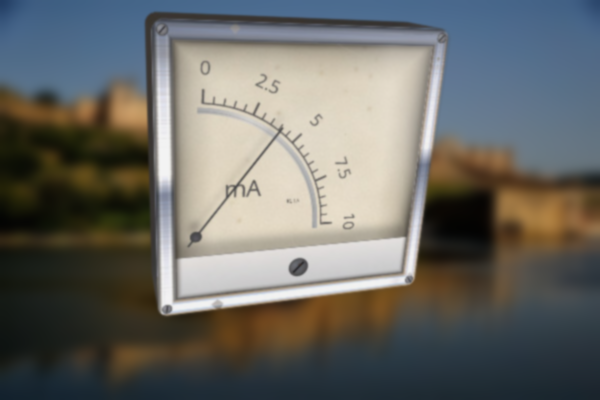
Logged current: 4 mA
